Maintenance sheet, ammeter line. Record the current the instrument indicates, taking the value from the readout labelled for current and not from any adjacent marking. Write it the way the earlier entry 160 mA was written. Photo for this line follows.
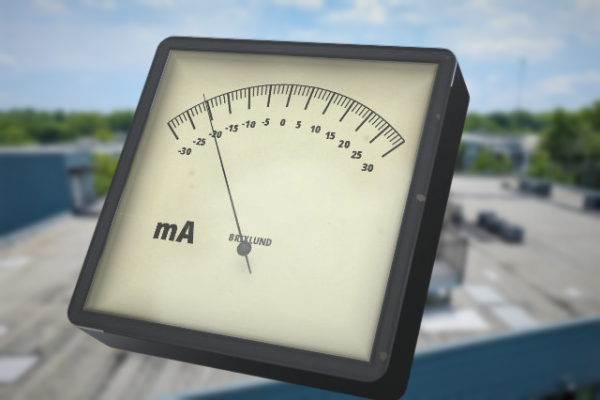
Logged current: -20 mA
